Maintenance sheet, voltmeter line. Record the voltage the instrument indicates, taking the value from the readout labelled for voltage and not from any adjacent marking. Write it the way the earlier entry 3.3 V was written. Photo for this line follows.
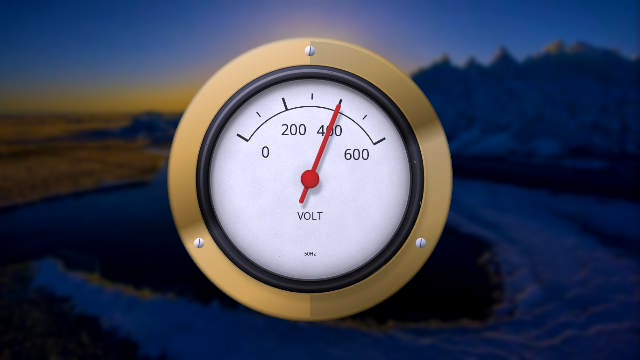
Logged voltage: 400 V
